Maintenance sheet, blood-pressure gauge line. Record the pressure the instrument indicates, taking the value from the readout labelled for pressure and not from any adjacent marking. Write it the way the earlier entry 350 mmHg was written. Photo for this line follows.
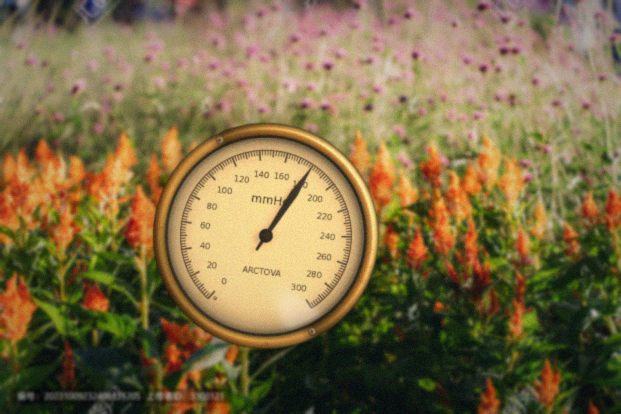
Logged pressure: 180 mmHg
